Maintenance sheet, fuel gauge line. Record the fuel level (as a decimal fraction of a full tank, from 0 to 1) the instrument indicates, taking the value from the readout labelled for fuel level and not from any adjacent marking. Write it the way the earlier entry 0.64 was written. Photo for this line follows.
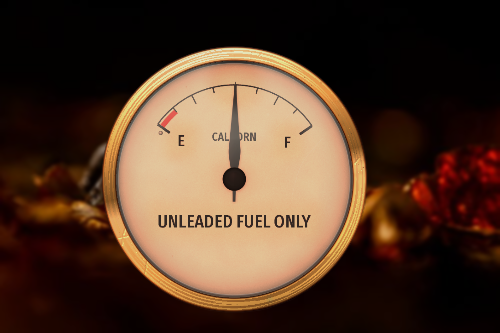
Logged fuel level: 0.5
